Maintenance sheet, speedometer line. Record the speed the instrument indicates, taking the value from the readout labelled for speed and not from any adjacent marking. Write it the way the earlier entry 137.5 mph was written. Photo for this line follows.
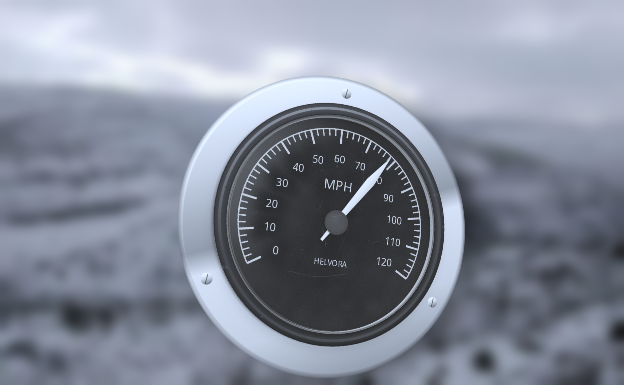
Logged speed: 78 mph
